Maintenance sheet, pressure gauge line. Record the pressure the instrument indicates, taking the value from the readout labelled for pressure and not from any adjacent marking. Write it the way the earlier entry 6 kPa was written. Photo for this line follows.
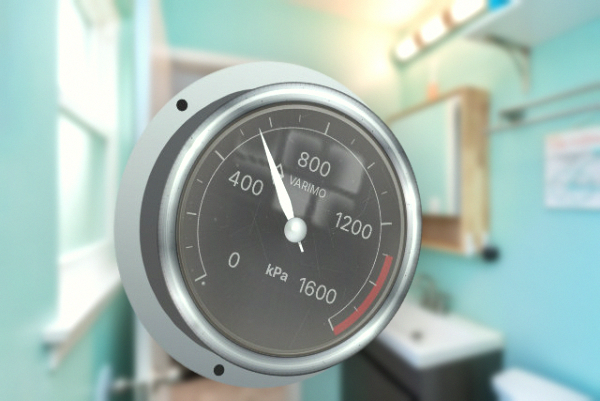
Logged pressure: 550 kPa
